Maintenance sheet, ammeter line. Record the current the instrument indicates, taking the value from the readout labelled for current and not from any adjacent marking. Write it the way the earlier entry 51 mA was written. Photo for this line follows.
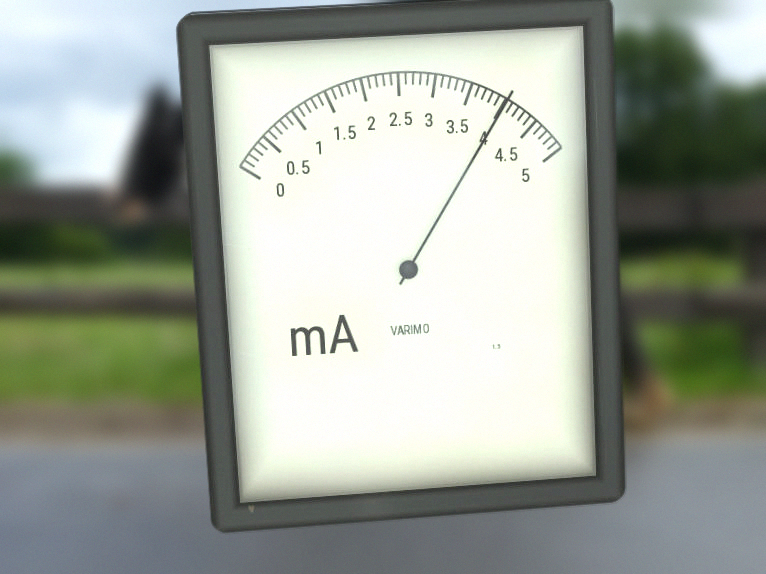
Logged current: 4 mA
